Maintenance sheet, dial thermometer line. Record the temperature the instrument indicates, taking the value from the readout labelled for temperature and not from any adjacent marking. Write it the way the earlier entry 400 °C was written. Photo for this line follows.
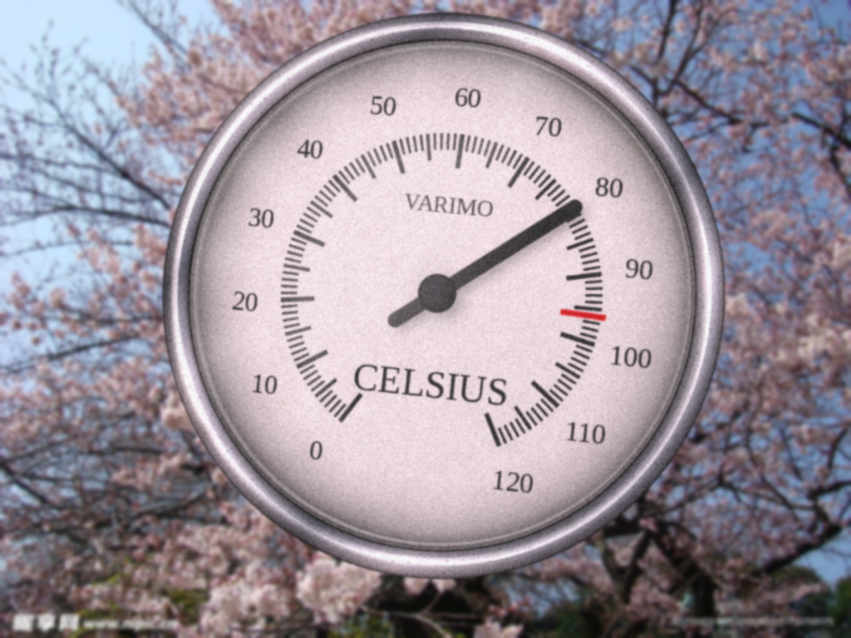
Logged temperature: 80 °C
